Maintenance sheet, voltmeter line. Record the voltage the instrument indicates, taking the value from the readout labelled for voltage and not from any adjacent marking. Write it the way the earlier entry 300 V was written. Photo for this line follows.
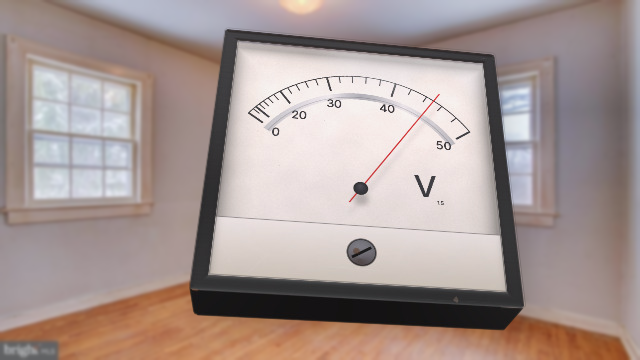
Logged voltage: 45 V
